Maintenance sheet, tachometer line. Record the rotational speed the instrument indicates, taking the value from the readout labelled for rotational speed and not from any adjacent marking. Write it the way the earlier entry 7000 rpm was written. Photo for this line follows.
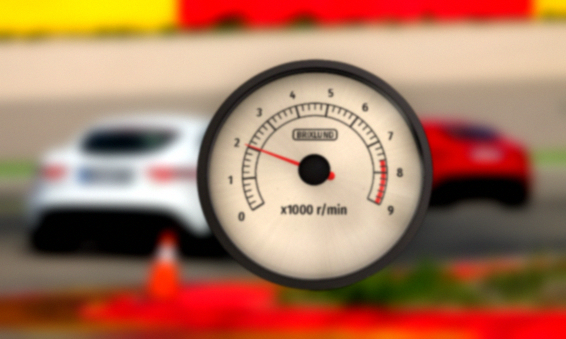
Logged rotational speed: 2000 rpm
